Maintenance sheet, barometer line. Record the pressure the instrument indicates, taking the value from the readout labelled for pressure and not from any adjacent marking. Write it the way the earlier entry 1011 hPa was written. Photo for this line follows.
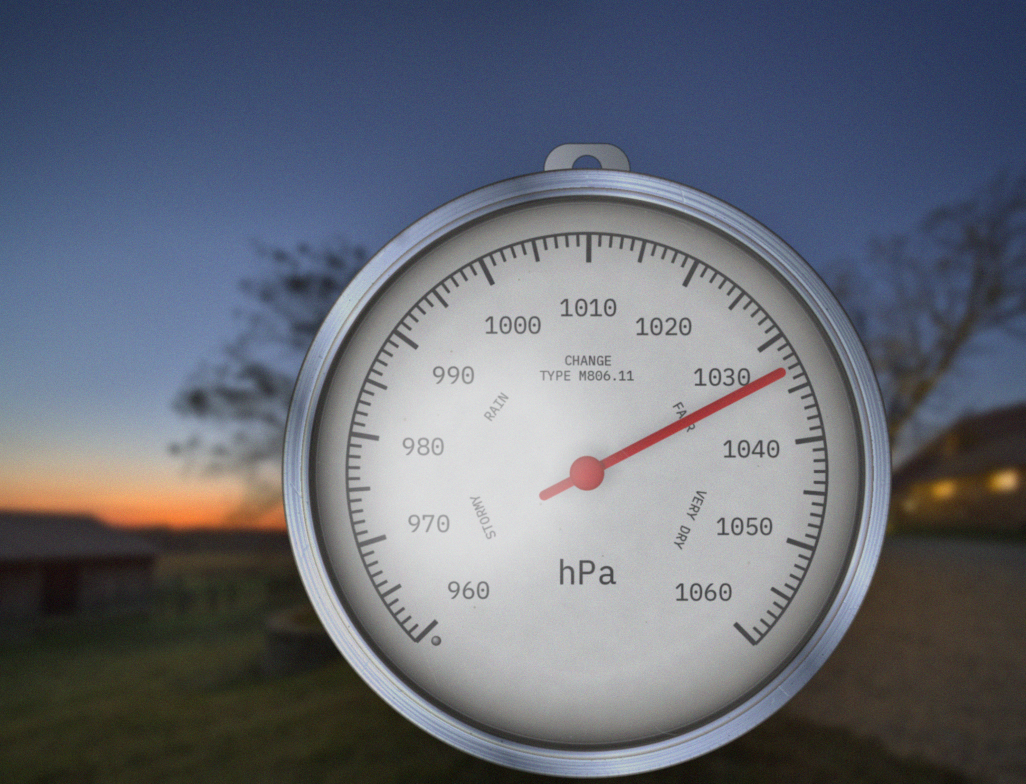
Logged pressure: 1033 hPa
